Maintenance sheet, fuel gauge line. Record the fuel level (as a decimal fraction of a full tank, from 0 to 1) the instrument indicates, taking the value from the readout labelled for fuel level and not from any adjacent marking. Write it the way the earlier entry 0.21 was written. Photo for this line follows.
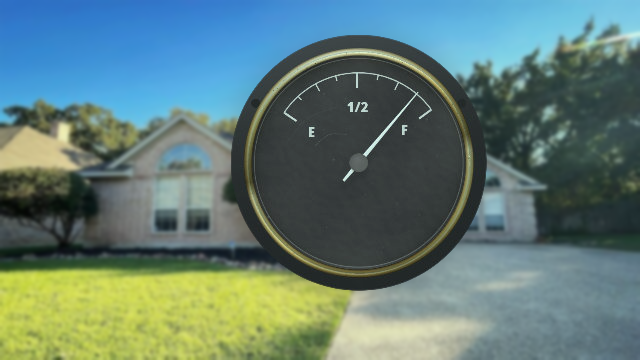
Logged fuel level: 0.875
